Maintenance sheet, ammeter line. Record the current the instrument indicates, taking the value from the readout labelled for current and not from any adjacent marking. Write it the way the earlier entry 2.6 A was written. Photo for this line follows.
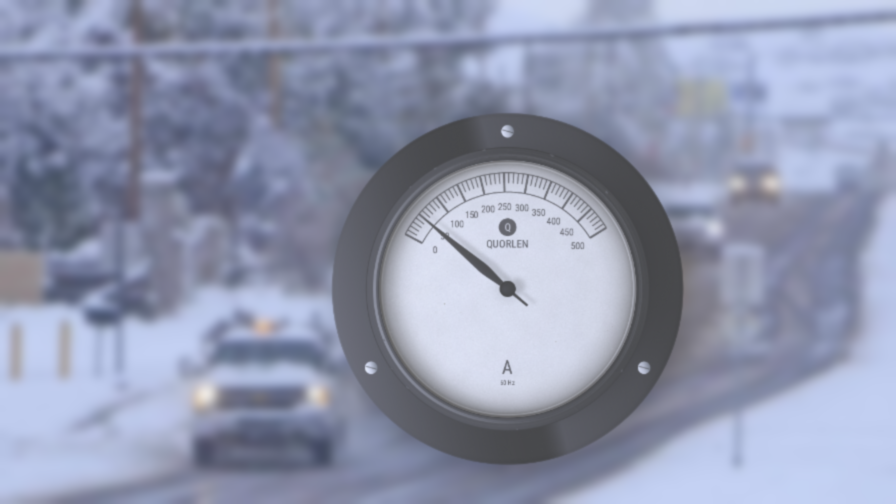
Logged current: 50 A
